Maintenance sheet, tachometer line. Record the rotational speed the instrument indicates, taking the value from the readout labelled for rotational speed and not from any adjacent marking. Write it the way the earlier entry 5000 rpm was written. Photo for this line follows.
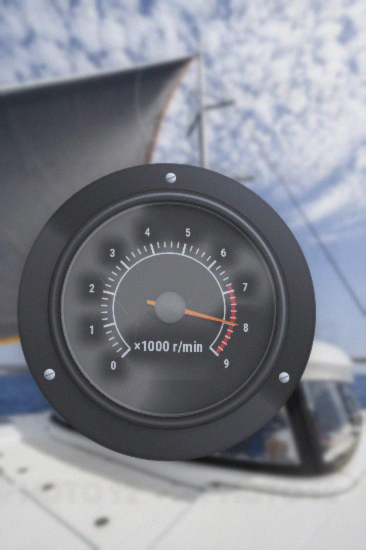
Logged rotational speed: 8000 rpm
